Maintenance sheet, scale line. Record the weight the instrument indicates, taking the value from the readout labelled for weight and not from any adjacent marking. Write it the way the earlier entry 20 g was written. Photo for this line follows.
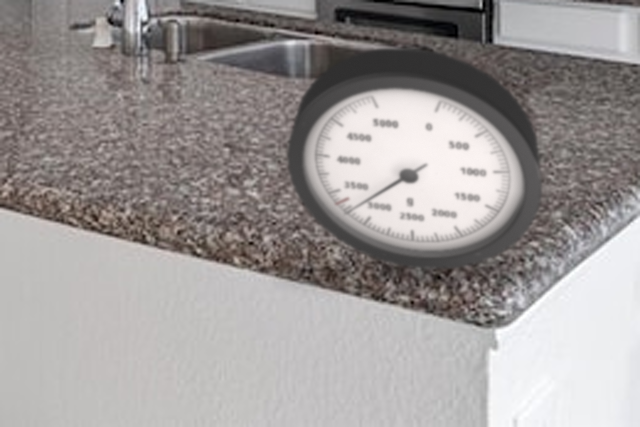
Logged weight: 3250 g
